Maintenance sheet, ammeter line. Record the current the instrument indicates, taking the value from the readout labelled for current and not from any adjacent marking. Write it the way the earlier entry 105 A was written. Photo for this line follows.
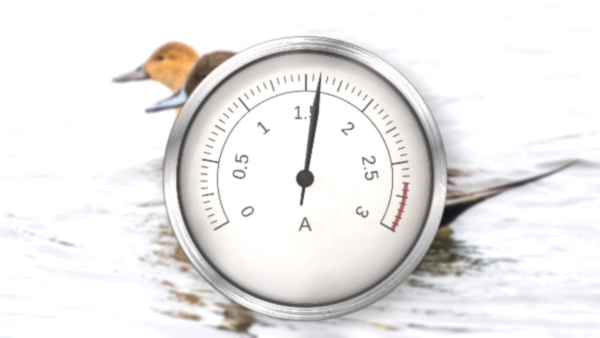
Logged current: 1.6 A
